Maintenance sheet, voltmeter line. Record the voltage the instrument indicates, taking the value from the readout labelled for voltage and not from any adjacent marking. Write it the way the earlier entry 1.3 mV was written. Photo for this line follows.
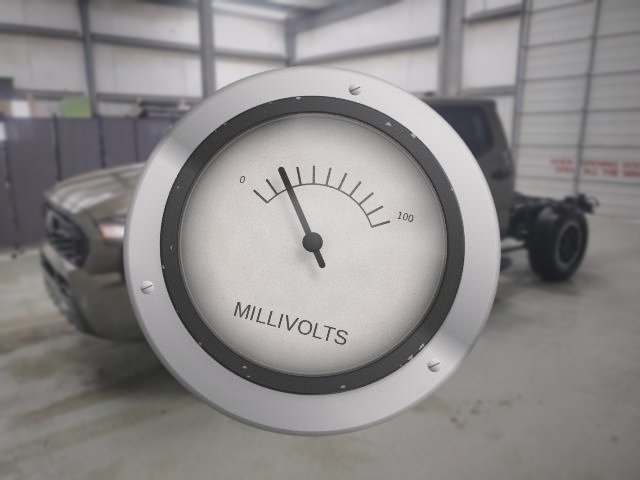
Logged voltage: 20 mV
